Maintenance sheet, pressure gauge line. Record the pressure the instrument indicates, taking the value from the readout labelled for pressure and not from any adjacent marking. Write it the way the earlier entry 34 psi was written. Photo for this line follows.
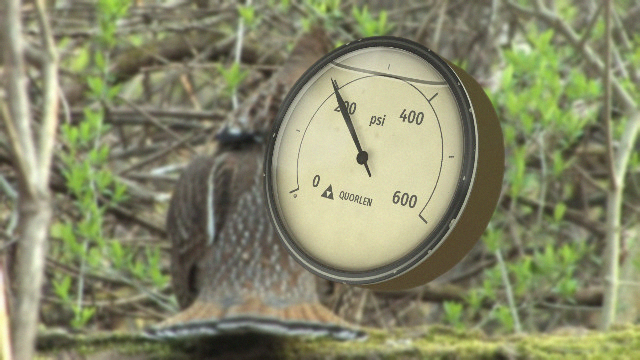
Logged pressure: 200 psi
